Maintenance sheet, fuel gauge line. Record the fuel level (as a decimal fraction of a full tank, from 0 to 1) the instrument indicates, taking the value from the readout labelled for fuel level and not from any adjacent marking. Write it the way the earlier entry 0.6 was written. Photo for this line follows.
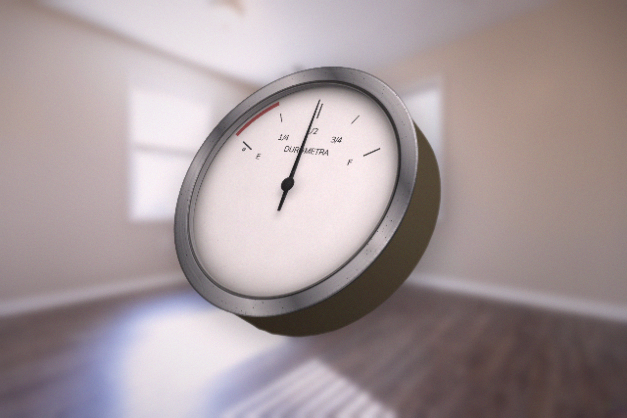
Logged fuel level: 0.5
